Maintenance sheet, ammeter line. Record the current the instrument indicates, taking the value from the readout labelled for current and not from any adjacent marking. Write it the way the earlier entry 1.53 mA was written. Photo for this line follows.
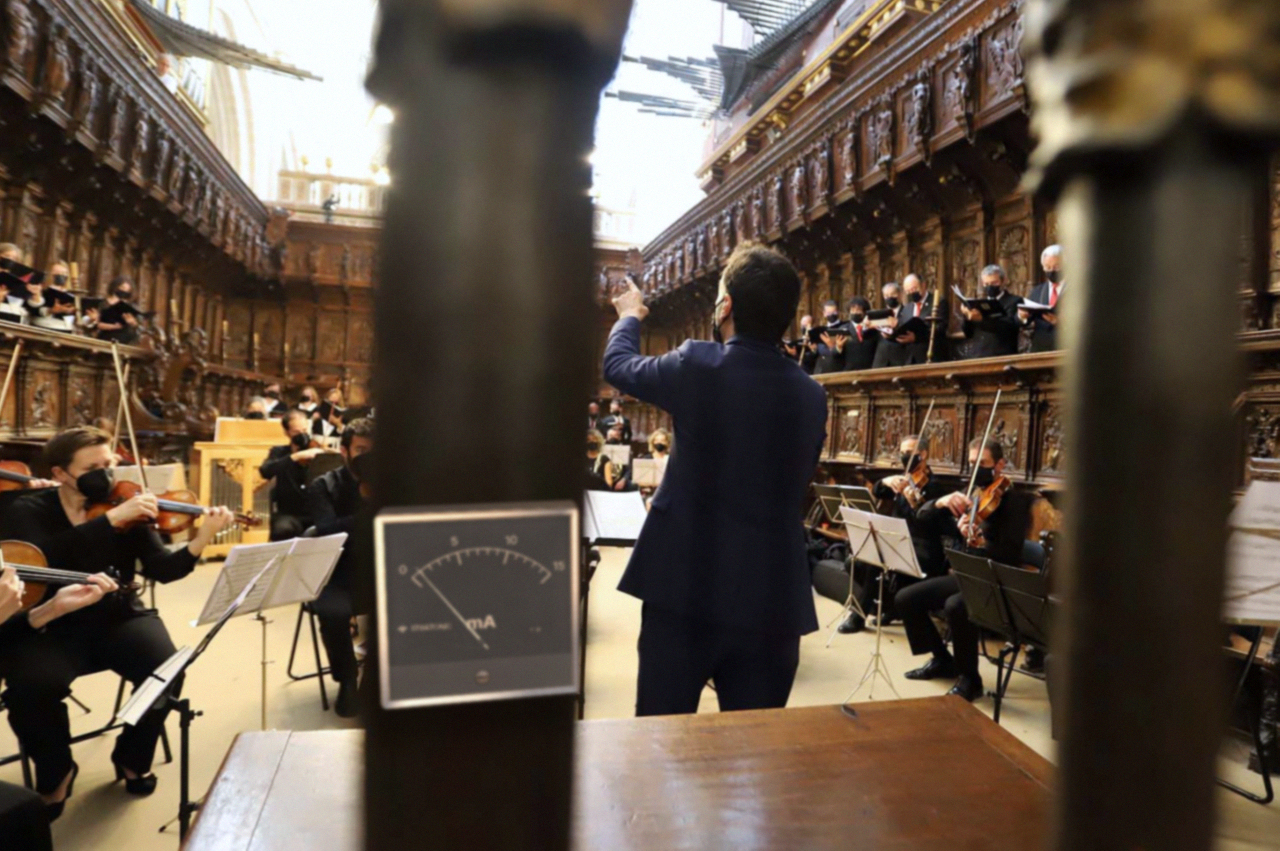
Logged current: 1 mA
